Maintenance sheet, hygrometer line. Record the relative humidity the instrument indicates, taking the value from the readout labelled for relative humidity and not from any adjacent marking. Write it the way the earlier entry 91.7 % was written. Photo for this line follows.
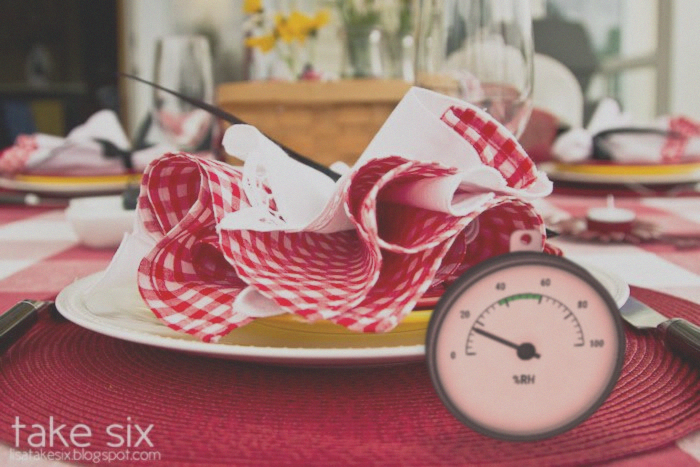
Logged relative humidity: 16 %
